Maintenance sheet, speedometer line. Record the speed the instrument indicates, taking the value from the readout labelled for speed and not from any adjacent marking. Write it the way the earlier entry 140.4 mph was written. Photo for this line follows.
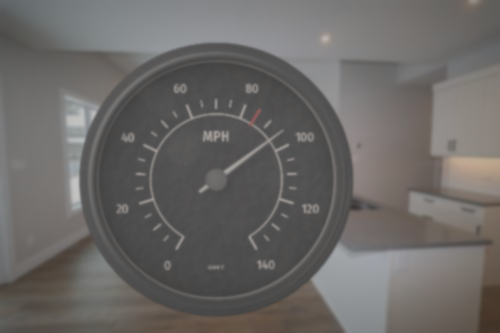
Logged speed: 95 mph
